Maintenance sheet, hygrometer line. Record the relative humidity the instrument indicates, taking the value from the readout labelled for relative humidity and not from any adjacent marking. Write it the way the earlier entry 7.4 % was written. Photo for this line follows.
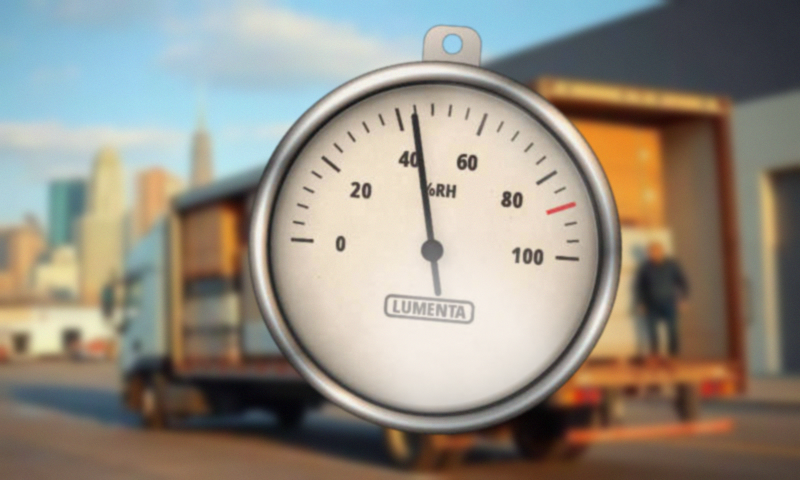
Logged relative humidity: 44 %
